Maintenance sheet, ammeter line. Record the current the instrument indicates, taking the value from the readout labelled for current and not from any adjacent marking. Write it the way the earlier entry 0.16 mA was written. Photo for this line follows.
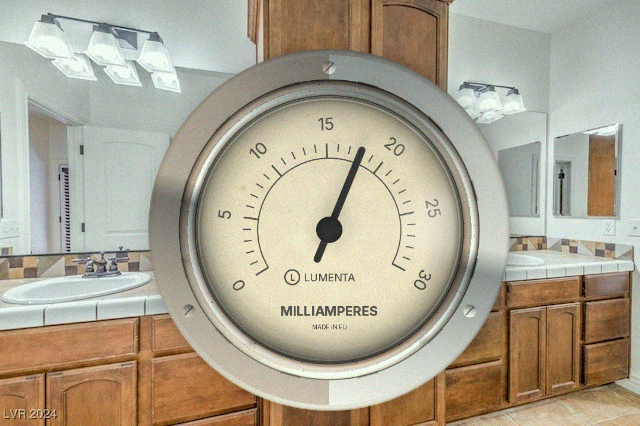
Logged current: 18 mA
